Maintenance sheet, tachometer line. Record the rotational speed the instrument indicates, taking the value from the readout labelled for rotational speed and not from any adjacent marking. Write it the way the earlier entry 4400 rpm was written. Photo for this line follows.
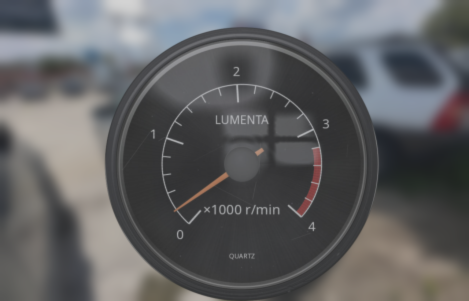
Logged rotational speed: 200 rpm
